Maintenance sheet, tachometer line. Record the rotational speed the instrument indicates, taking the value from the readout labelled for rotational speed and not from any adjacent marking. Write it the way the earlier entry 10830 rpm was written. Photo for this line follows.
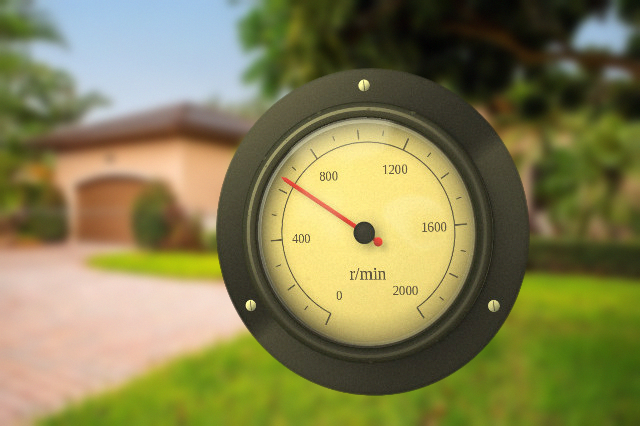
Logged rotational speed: 650 rpm
